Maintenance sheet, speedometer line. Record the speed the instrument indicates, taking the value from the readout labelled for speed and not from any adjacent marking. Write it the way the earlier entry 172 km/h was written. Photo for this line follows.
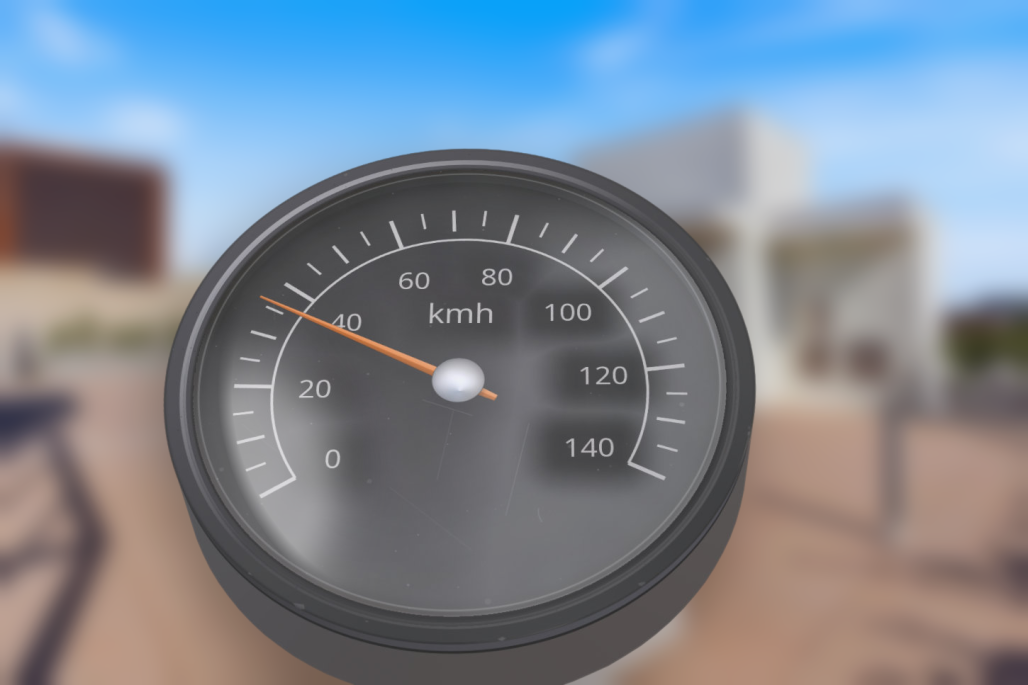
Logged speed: 35 km/h
